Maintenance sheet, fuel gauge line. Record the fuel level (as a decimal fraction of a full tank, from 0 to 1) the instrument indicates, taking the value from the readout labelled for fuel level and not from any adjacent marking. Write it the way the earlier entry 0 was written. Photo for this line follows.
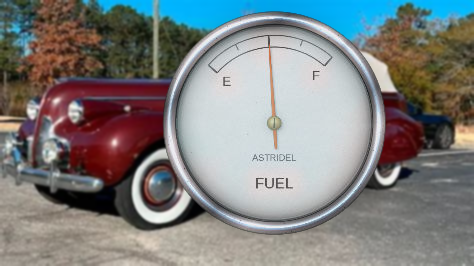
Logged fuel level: 0.5
